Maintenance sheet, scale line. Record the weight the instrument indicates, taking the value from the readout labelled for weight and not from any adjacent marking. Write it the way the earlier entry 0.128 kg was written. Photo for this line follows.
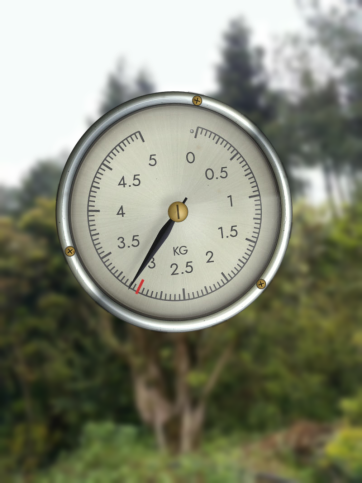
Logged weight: 3.1 kg
